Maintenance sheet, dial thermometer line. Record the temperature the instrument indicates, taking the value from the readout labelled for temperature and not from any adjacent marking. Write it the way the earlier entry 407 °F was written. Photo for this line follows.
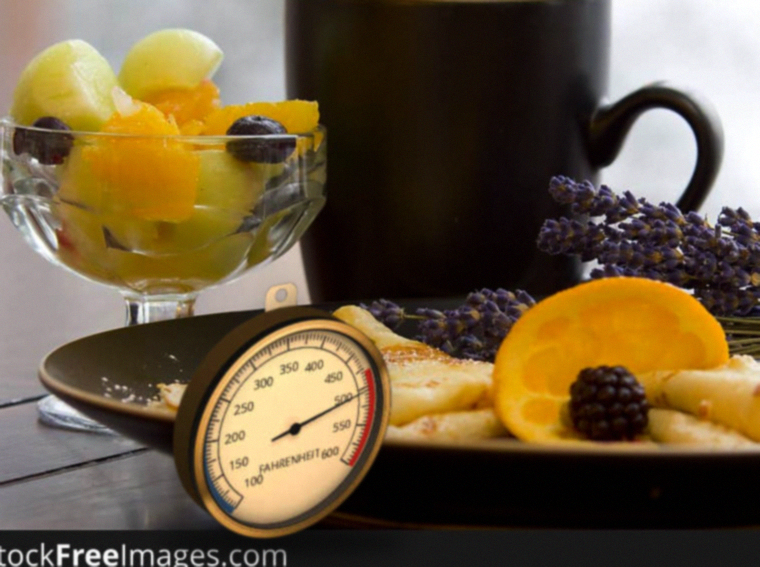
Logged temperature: 500 °F
